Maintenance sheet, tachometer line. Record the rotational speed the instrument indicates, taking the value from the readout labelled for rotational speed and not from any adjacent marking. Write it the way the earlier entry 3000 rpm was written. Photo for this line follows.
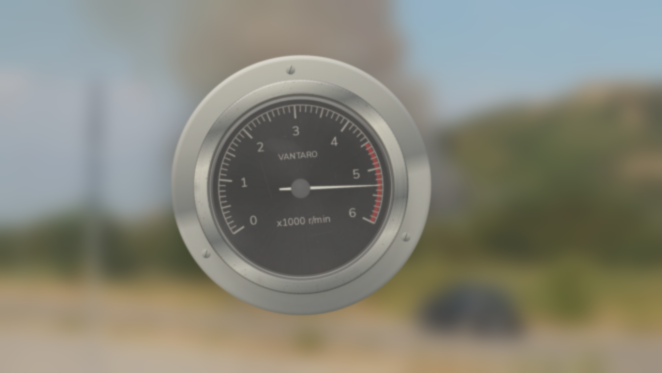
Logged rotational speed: 5300 rpm
